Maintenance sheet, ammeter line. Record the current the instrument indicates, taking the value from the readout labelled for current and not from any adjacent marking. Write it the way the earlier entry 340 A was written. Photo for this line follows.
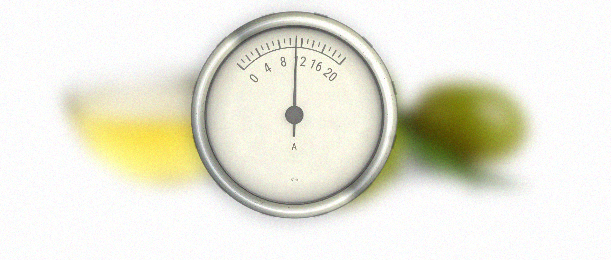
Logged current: 11 A
